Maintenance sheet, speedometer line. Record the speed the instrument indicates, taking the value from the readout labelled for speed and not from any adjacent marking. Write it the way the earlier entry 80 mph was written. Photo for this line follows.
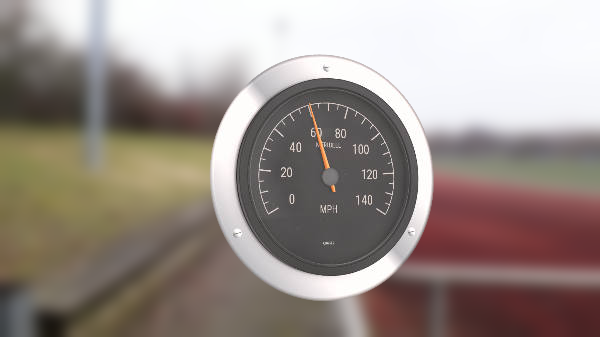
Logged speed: 60 mph
